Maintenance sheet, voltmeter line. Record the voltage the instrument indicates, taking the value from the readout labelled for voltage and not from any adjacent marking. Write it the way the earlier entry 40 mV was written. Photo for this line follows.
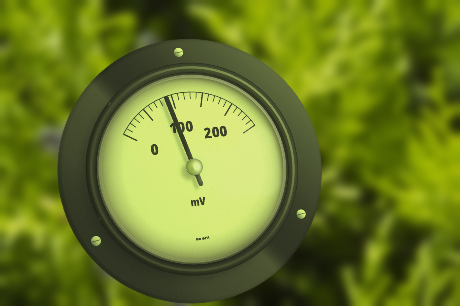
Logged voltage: 90 mV
